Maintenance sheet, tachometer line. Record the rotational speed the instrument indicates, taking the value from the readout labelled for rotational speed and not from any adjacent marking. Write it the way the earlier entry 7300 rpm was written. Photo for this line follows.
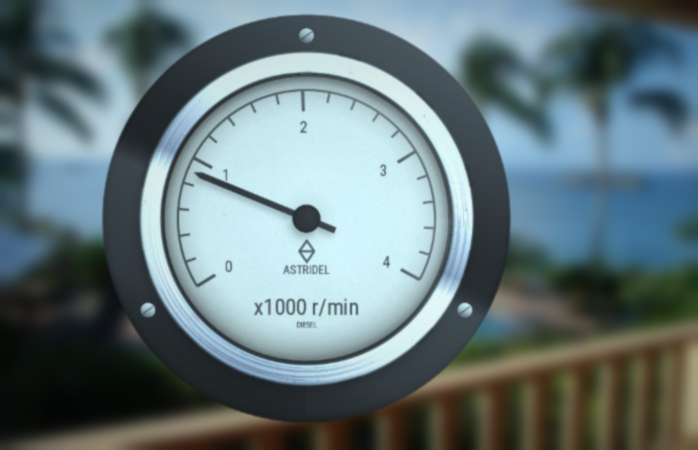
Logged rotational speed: 900 rpm
